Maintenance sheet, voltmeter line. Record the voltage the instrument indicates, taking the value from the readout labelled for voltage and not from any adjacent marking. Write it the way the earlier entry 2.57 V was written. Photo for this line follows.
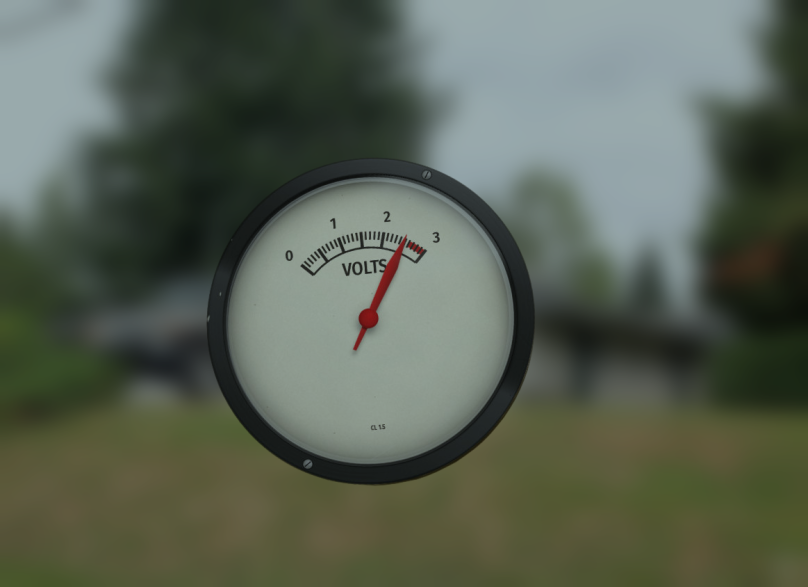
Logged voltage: 2.5 V
